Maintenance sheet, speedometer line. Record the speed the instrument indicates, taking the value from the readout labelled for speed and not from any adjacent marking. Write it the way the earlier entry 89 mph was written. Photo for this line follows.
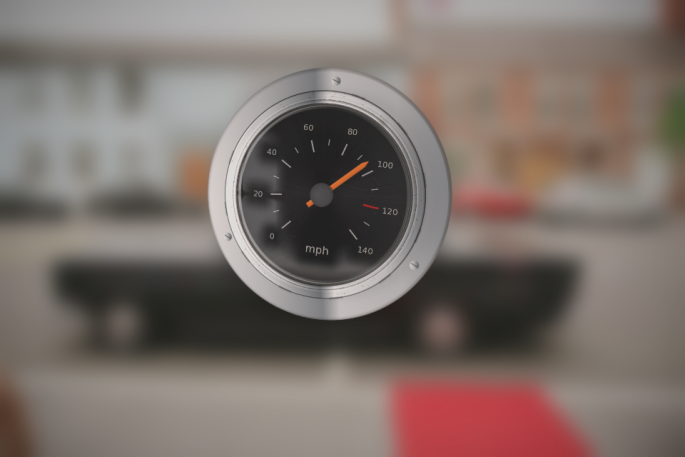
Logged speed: 95 mph
